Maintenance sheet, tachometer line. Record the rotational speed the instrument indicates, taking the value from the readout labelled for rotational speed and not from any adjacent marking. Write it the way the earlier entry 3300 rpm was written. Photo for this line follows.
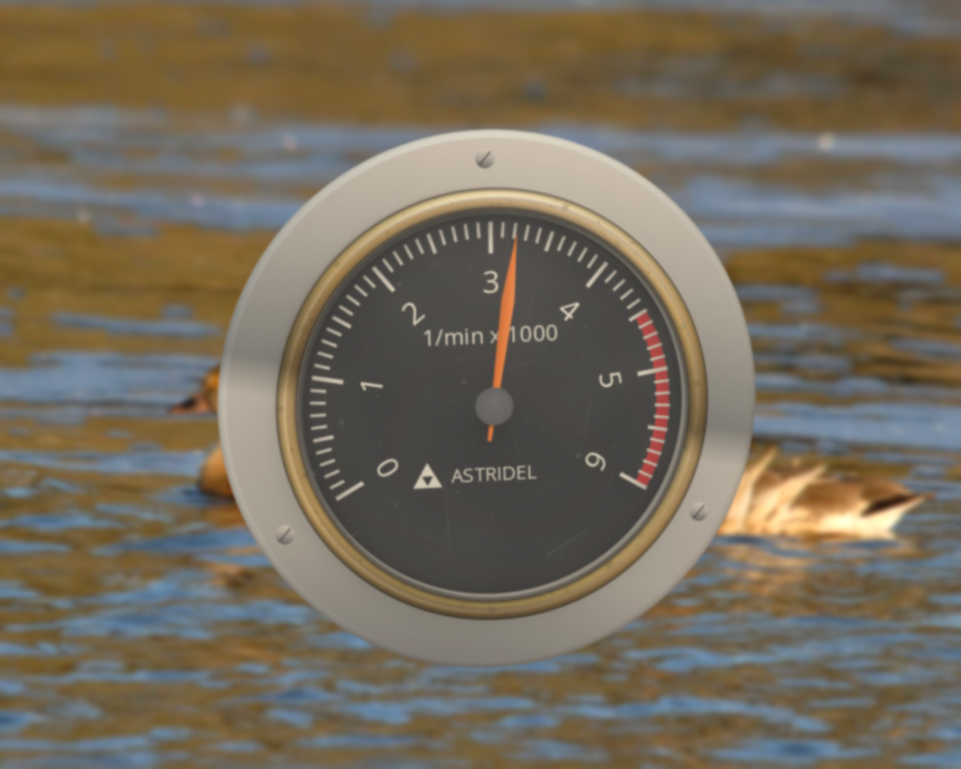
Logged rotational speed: 3200 rpm
